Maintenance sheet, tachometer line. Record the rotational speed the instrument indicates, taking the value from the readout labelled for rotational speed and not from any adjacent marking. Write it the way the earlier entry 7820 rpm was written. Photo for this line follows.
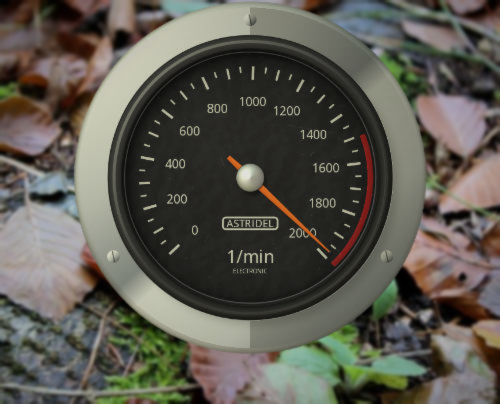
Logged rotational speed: 1975 rpm
